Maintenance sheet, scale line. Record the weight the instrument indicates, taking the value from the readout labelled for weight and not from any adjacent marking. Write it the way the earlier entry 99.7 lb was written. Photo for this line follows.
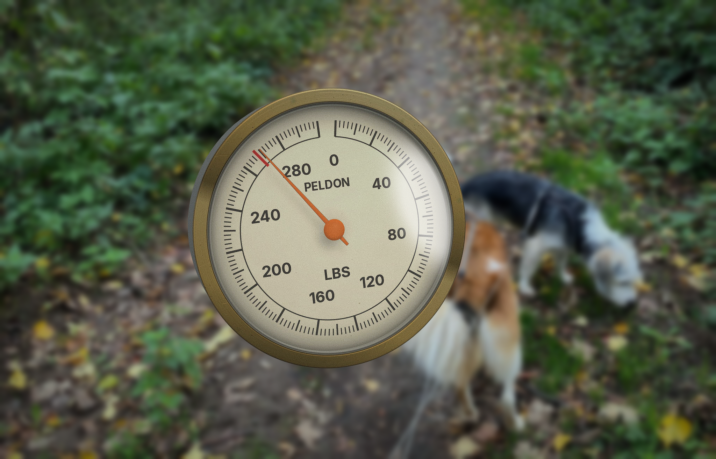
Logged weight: 270 lb
